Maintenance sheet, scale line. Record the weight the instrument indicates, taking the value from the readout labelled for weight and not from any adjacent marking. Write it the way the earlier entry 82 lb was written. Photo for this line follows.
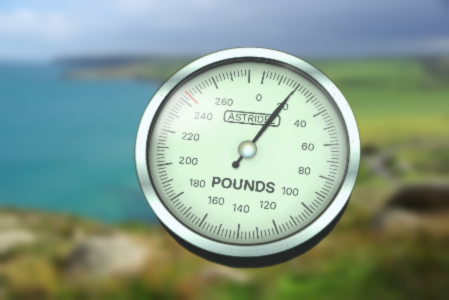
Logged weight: 20 lb
